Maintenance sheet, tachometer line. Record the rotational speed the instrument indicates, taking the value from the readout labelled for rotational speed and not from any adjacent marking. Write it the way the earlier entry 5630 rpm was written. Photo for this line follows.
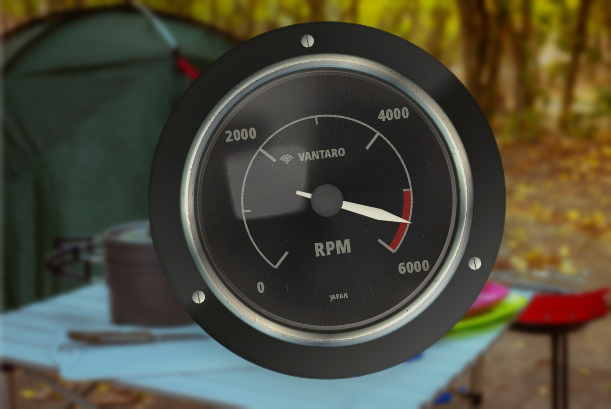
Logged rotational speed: 5500 rpm
